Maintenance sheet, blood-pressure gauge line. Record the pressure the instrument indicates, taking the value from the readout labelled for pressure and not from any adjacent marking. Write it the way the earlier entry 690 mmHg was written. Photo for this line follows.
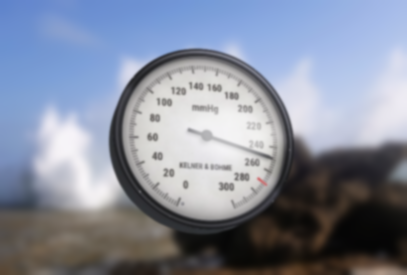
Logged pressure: 250 mmHg
